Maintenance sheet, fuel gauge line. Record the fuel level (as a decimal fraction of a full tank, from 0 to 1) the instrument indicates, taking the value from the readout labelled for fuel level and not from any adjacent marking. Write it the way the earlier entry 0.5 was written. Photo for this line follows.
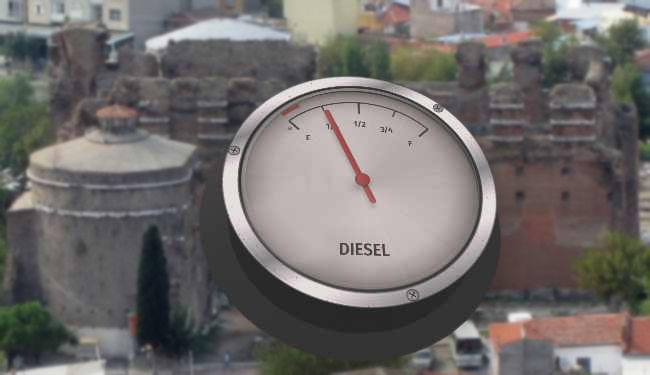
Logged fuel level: 0.25
